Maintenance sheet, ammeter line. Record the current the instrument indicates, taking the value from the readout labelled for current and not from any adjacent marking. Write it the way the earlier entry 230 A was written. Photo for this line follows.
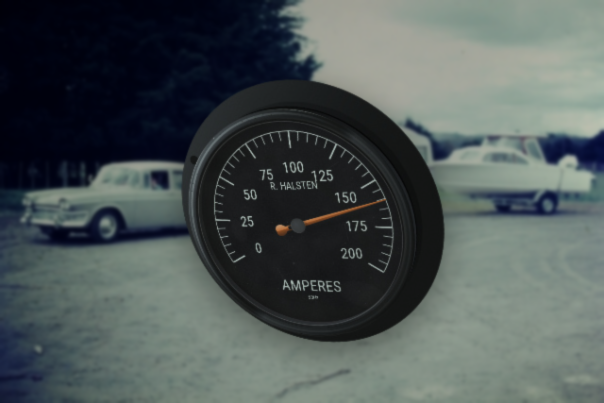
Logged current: 160 A
